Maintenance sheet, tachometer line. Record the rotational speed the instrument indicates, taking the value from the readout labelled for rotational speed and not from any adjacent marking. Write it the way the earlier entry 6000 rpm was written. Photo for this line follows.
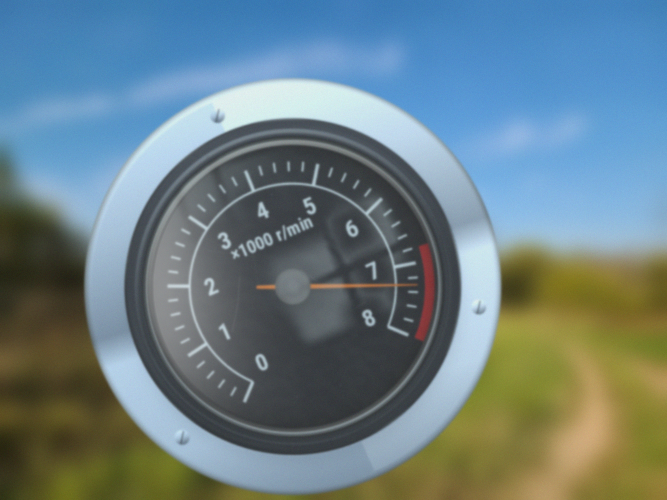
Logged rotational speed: 7300 rpm
